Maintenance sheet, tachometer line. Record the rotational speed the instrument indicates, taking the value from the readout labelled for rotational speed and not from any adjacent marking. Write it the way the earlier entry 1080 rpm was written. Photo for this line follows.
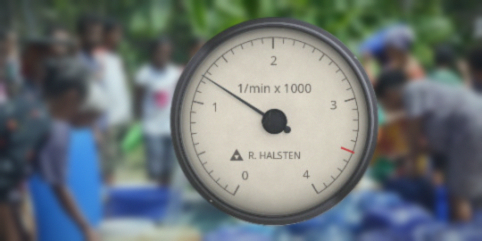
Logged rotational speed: 1250 rpm
